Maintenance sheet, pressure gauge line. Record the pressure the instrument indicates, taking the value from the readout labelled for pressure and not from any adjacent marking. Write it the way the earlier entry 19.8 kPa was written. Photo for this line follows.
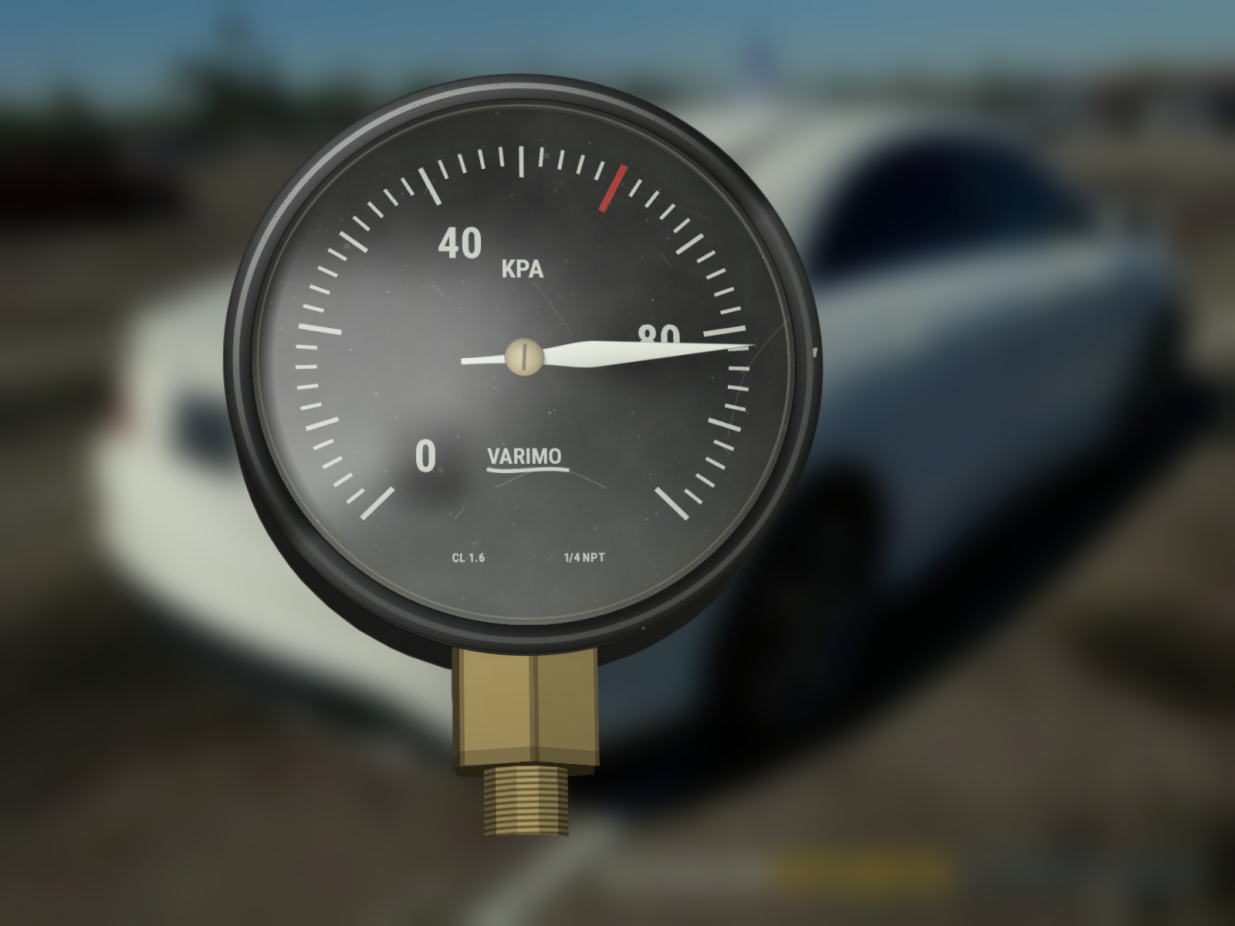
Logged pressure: 82 kPa
